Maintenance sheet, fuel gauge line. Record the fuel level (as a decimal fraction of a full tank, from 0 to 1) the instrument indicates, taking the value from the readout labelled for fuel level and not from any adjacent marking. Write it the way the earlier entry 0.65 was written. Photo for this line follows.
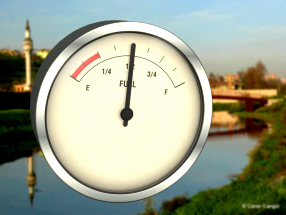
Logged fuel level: 0.5
